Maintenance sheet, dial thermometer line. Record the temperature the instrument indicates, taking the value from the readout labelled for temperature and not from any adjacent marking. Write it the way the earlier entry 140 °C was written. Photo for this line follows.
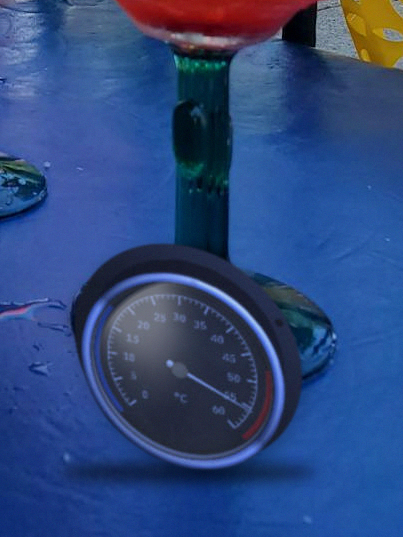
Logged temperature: 55 °C
